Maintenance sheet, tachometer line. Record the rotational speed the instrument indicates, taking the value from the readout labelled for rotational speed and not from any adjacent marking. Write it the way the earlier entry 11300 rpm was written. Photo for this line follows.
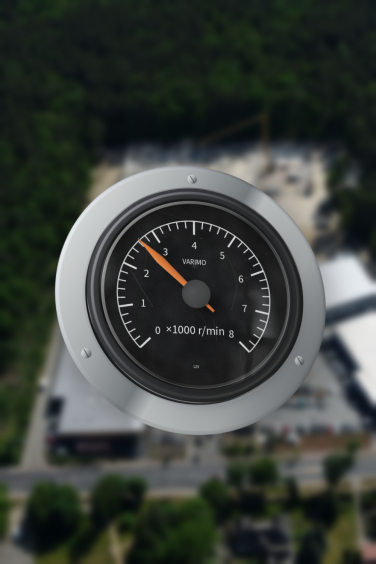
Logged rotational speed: 2600 rpm
